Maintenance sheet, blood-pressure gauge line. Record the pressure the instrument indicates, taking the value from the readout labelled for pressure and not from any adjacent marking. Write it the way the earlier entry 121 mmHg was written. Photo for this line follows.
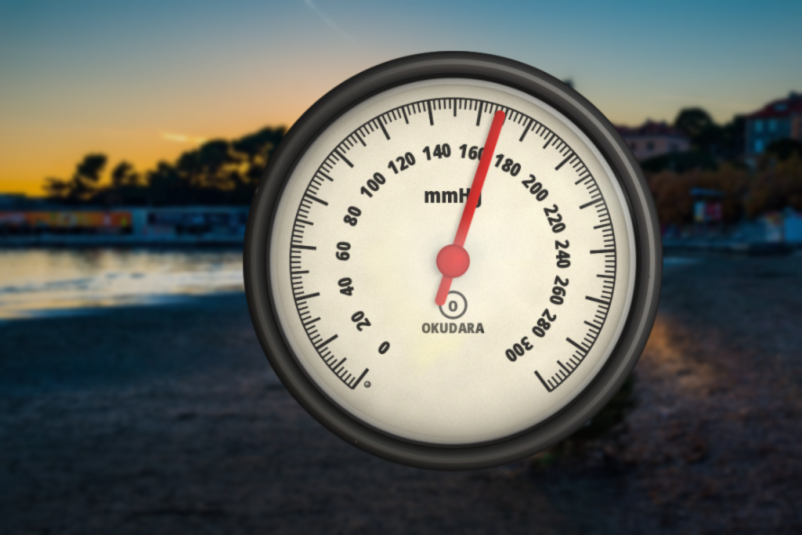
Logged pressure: 168 mmHg
